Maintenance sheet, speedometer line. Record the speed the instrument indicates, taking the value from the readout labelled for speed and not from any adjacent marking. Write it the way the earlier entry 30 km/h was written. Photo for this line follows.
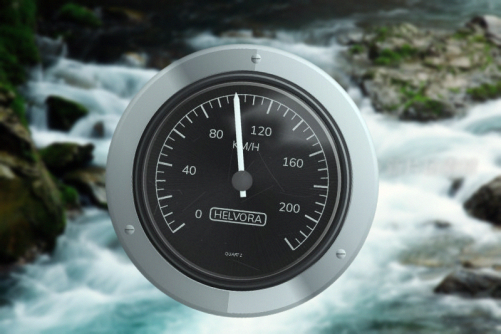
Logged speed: 100 km/h
